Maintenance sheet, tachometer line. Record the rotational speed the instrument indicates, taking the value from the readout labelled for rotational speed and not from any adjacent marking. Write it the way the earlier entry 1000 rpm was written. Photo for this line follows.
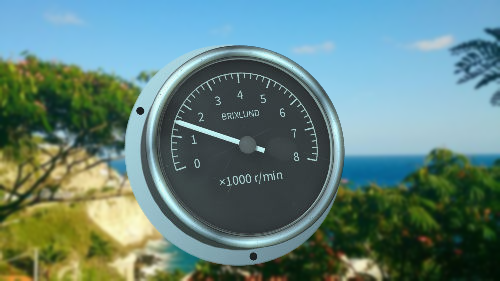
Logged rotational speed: 1400 rpm
